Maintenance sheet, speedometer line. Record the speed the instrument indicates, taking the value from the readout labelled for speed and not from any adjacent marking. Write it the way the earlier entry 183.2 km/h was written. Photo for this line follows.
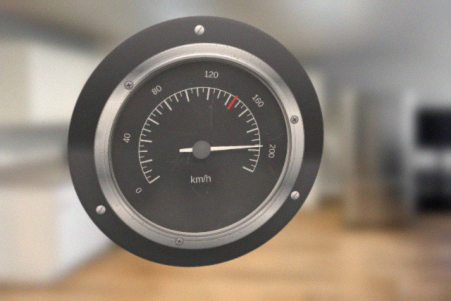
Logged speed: 195 km/h
